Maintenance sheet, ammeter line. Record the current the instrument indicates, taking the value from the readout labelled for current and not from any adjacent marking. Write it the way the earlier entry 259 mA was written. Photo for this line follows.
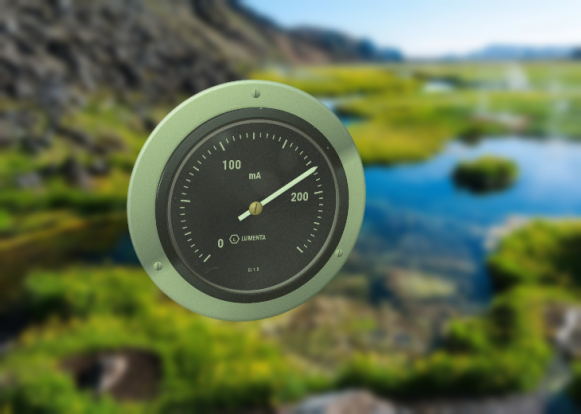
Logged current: 180 mA
